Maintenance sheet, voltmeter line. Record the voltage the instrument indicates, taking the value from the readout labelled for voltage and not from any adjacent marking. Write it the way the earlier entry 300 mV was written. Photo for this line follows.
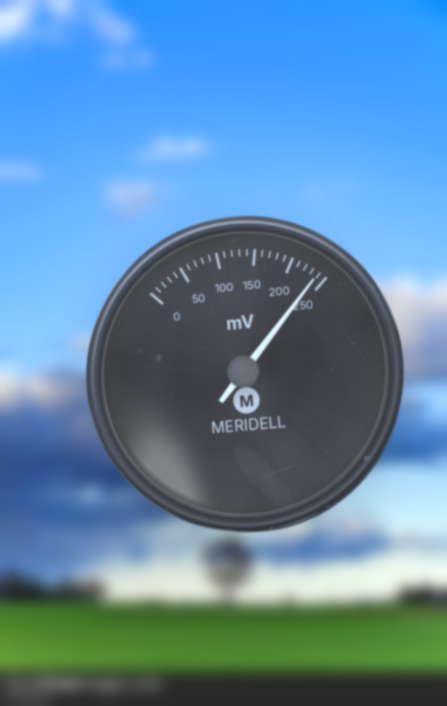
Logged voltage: 240 mV
